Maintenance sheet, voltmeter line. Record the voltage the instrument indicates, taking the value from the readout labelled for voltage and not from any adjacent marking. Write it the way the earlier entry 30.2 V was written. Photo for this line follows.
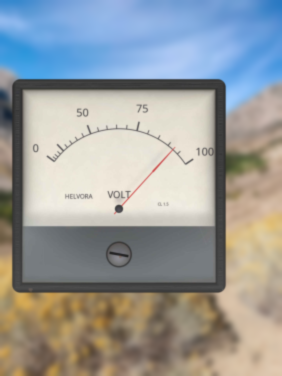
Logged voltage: 92.5 V
